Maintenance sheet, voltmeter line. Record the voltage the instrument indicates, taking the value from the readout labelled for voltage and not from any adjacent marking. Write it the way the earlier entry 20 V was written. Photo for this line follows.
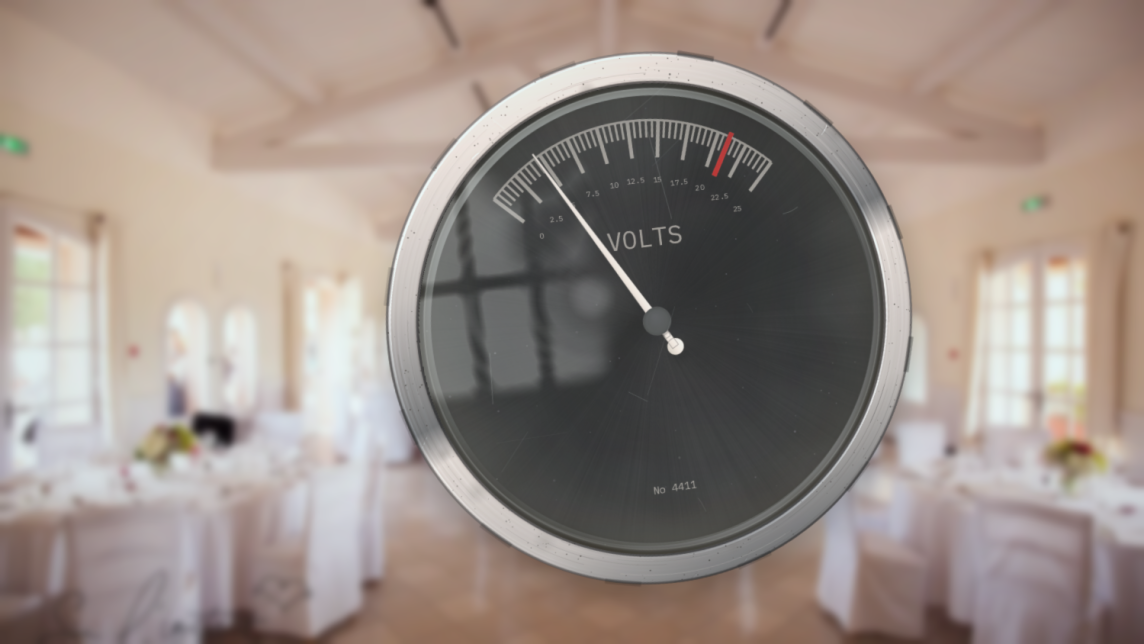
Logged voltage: 4.5 V
